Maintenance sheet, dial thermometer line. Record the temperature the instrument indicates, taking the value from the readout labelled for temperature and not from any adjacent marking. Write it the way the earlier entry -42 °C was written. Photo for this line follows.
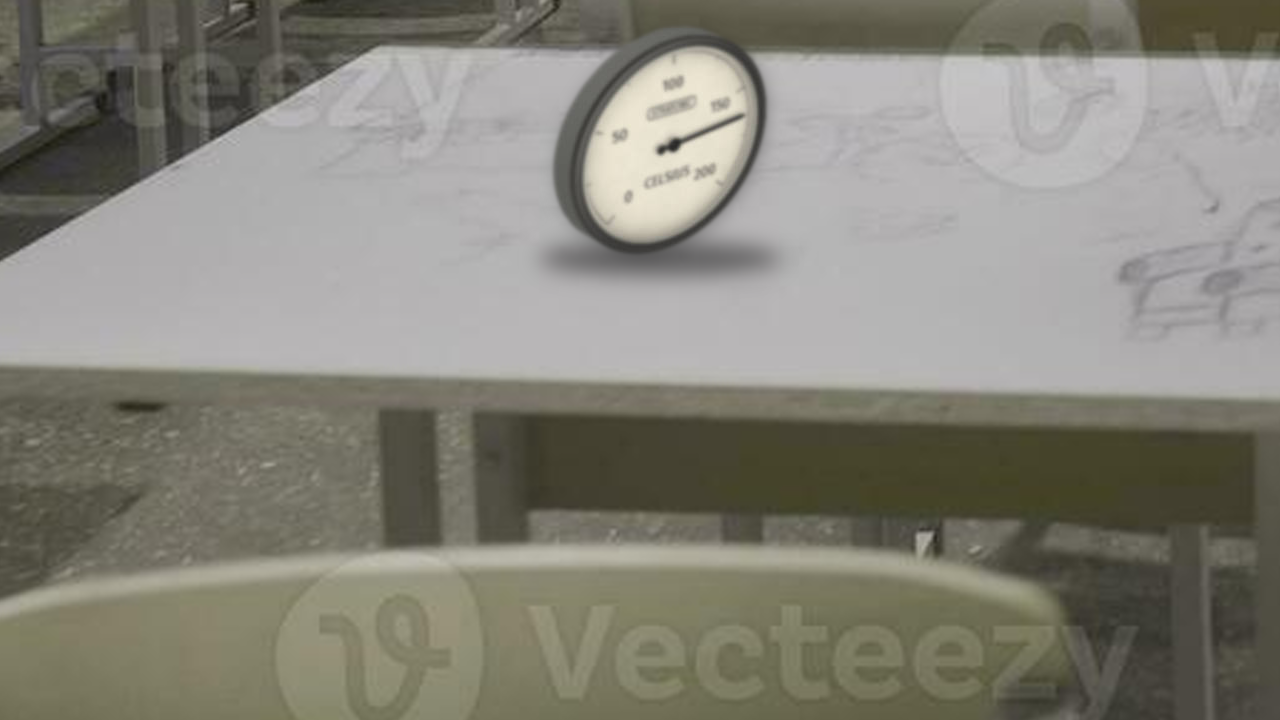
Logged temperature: 162.5 °C
